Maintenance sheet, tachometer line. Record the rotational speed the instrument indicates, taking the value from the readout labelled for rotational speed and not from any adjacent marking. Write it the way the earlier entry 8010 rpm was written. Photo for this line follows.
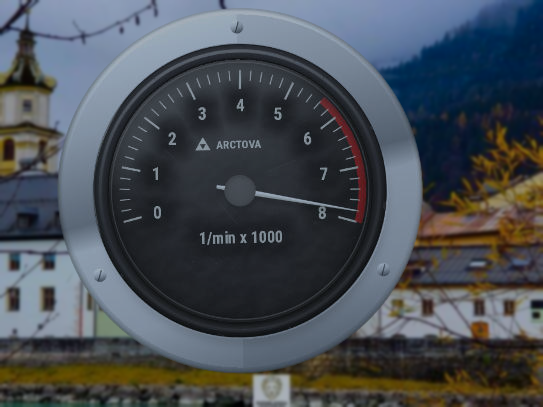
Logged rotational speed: 7800 rpm
